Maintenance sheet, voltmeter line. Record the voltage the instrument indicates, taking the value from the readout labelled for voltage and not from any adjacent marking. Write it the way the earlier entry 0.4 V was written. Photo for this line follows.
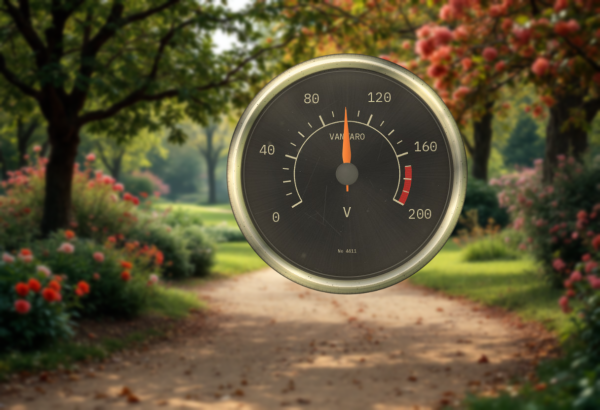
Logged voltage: 100 V
